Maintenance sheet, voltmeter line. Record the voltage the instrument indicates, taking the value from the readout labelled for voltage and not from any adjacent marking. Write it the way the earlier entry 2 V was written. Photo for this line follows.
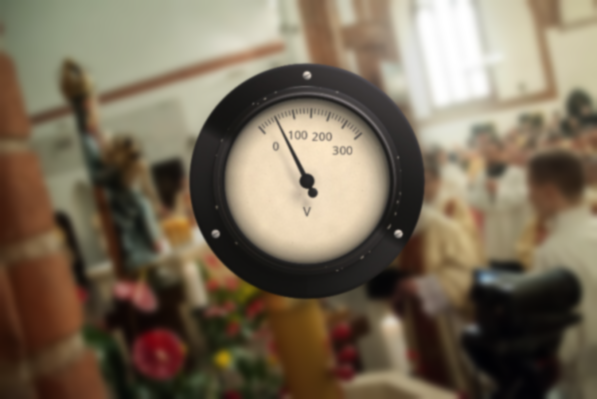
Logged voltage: 50 V
